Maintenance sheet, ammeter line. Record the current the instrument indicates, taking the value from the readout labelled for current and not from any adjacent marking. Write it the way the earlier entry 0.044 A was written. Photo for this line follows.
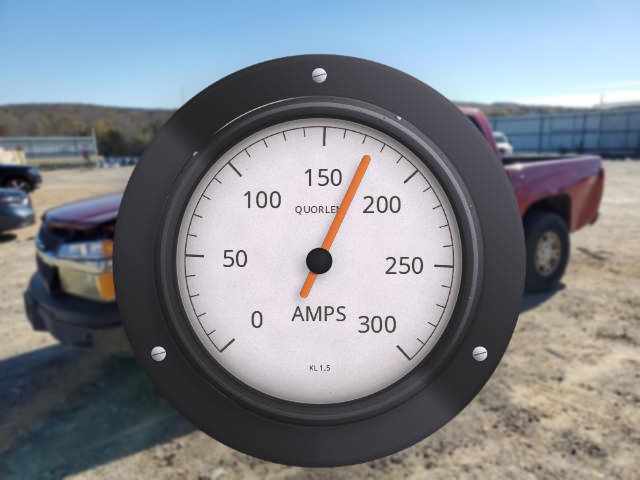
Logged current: 175 A
